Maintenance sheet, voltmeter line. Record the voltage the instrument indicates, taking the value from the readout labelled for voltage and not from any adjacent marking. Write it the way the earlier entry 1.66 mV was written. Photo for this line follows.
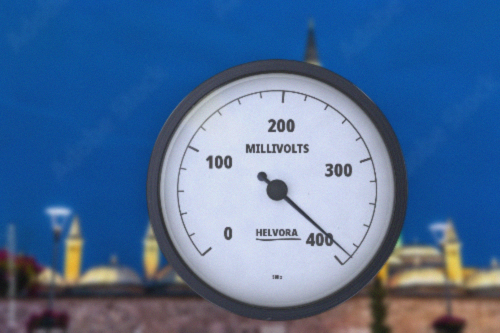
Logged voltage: 390 mV
